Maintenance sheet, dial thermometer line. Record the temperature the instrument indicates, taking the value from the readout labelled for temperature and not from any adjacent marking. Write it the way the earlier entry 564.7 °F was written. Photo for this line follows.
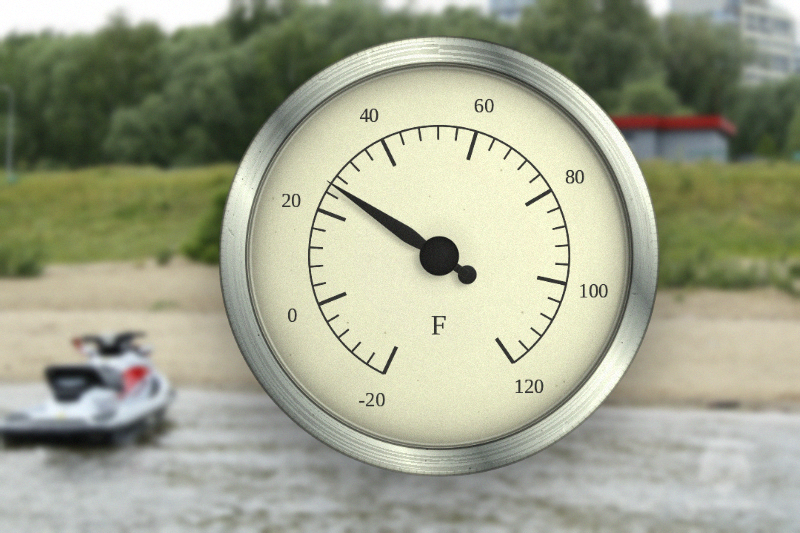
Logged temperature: 26 °F
